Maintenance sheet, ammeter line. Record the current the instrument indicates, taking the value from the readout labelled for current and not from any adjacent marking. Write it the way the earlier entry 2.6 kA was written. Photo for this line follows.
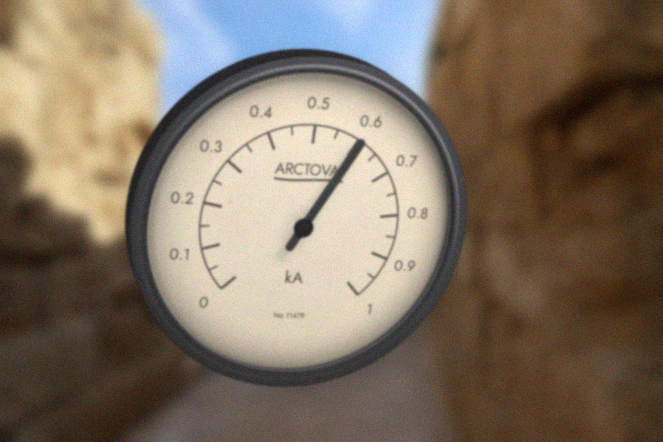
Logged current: 0.6 kA
